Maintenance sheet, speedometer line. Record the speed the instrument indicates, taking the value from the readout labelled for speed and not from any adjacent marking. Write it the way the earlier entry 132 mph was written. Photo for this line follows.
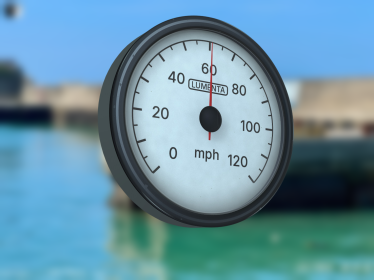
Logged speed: 60 mph
